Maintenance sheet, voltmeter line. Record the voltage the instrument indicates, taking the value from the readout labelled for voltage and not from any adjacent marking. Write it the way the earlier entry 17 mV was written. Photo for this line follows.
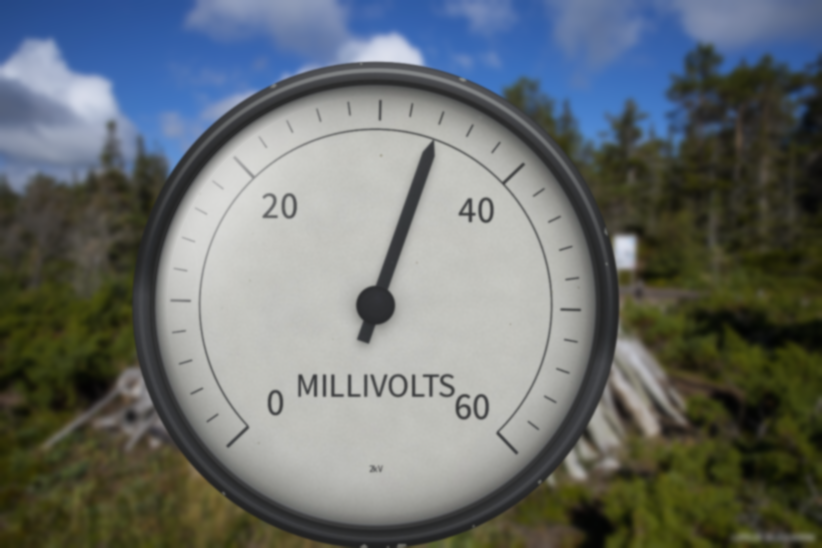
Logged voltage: 34 mV
